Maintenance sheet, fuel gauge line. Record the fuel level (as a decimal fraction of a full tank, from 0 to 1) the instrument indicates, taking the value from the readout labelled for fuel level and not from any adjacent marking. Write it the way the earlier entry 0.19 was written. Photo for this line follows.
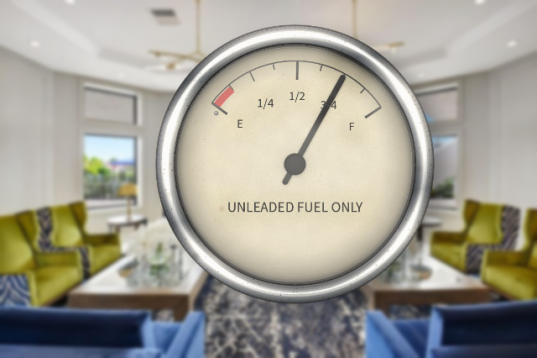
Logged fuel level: 0.75
